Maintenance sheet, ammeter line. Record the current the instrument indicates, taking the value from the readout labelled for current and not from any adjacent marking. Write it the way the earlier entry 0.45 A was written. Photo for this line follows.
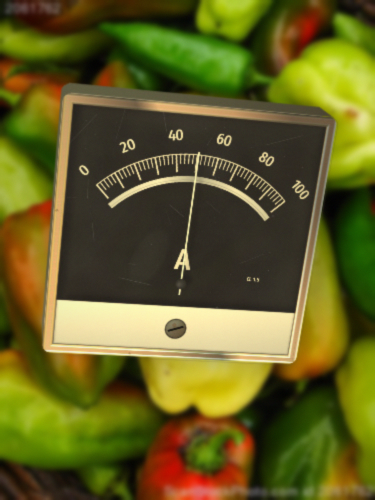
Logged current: 50 A
